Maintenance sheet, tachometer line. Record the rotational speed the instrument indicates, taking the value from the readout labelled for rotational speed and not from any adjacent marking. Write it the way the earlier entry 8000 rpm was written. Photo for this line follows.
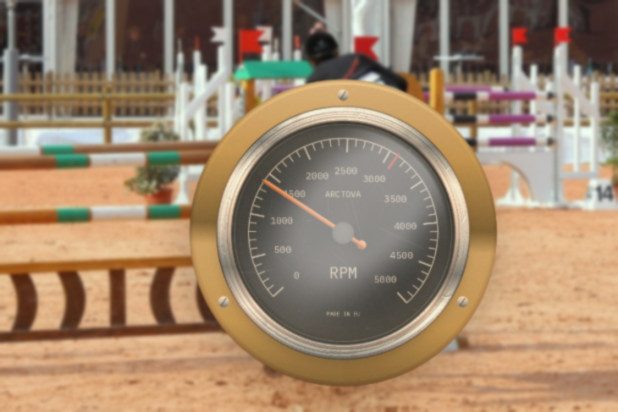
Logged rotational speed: 1400 rpm
